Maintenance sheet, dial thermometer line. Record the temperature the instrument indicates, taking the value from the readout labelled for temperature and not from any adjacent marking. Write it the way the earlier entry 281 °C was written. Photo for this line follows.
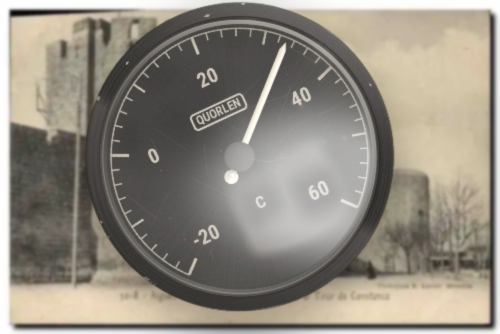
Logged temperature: 33 °C
